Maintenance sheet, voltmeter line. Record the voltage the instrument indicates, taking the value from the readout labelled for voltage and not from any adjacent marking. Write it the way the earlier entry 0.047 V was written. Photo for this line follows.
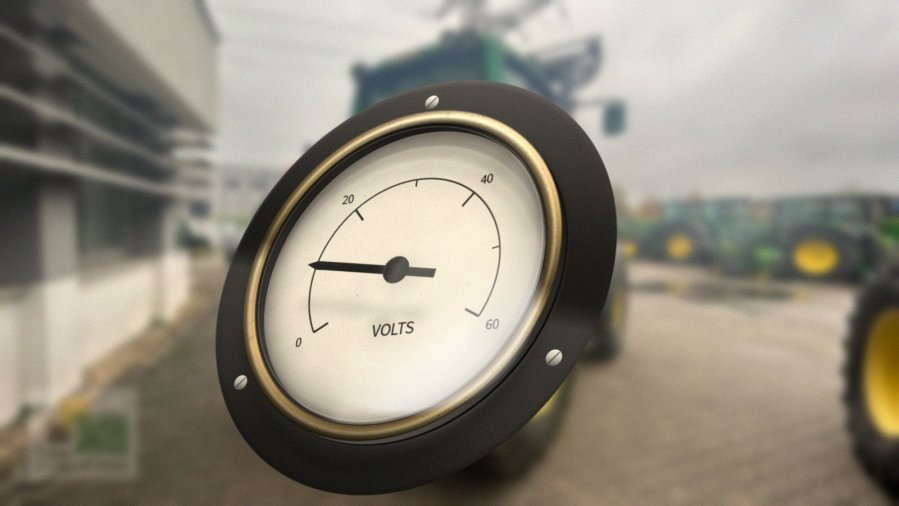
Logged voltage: 10 V
